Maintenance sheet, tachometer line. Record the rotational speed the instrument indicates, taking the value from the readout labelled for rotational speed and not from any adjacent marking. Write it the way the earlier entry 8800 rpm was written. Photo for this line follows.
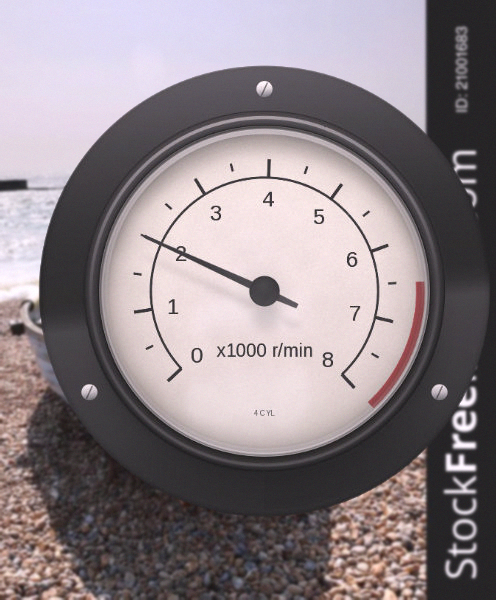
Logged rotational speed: 2000 rpm
